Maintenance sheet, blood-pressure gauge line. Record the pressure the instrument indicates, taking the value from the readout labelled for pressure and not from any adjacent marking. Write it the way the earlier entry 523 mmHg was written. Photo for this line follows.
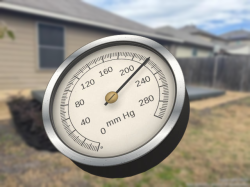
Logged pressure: 220 mmHg
